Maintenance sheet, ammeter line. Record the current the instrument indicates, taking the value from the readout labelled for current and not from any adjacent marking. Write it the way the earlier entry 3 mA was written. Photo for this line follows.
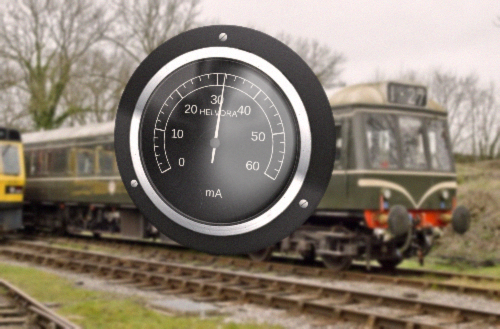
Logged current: 32 mA
